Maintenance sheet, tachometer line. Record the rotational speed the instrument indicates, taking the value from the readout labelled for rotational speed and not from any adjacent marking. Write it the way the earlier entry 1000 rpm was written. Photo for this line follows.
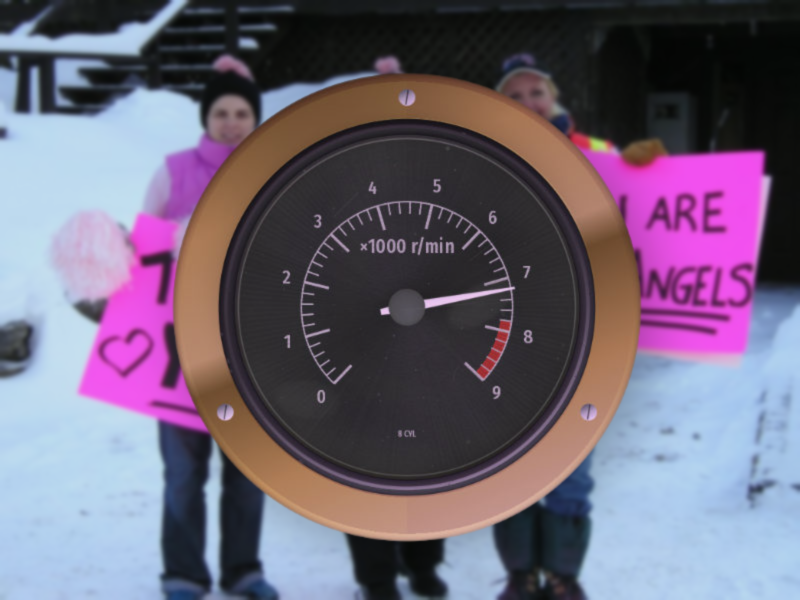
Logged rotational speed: 7200 rpm
